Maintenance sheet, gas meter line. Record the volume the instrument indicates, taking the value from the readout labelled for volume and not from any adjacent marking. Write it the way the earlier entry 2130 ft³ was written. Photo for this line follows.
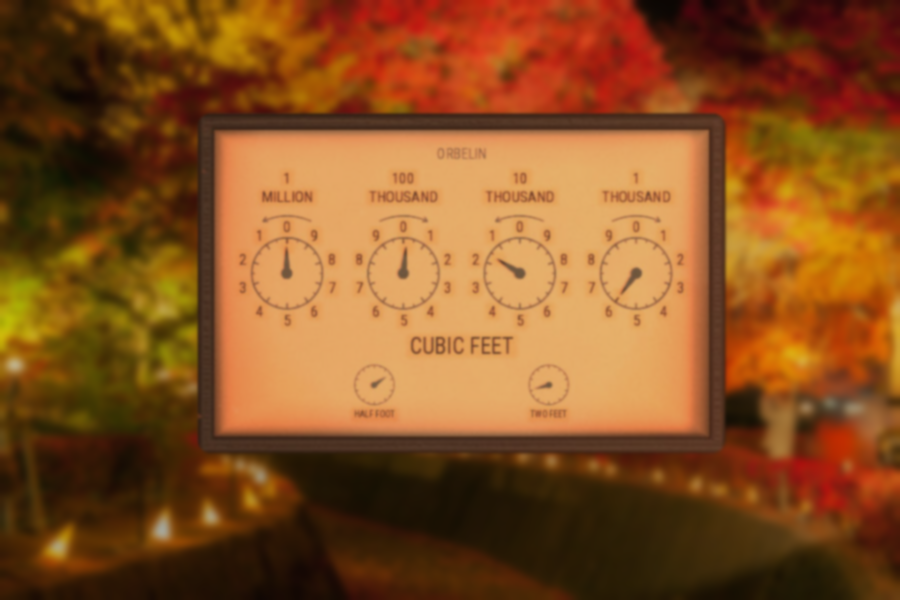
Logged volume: 1600 ft³
